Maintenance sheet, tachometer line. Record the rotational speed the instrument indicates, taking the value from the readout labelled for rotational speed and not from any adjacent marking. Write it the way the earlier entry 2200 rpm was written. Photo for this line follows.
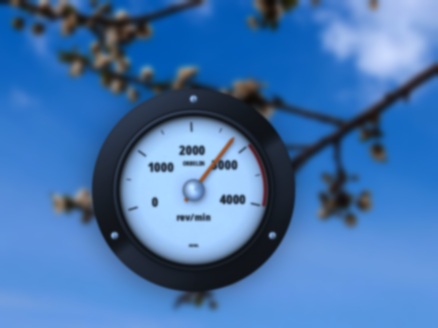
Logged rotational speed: 2750 rpm
